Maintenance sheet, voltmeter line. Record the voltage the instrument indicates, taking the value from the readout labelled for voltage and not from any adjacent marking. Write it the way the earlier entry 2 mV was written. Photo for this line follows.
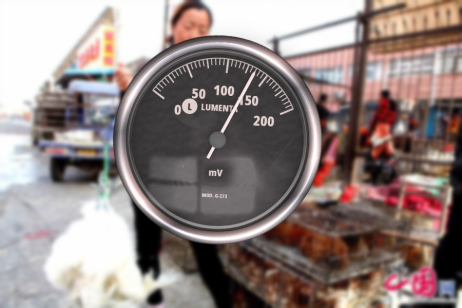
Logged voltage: 135 mV
